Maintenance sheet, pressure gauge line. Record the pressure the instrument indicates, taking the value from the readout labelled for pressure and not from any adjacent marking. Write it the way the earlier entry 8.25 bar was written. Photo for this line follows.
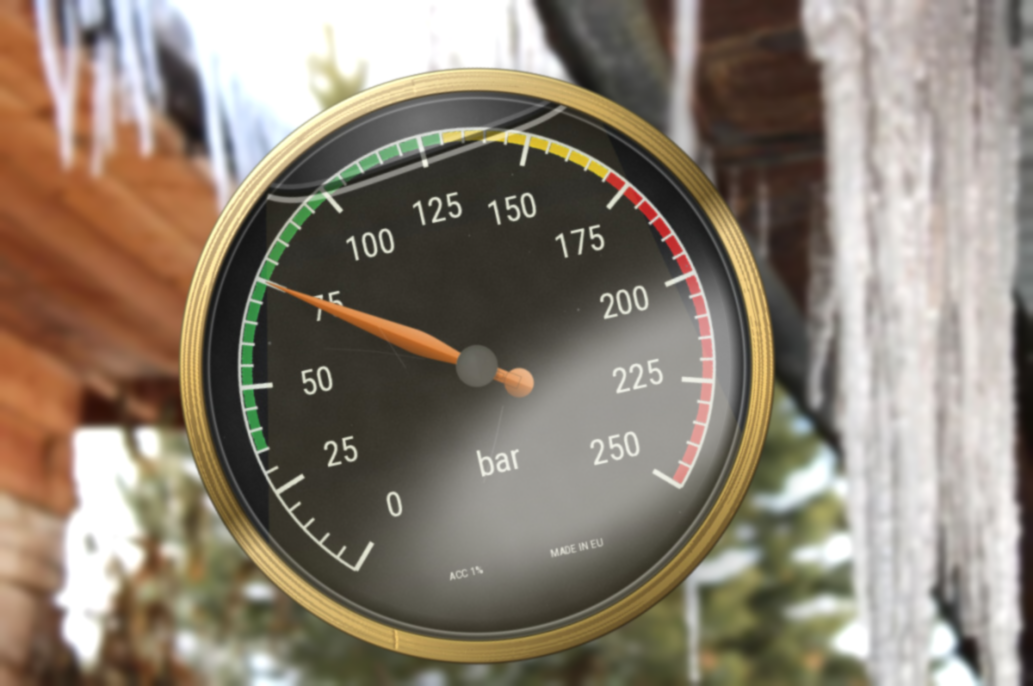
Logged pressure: 75 bar
